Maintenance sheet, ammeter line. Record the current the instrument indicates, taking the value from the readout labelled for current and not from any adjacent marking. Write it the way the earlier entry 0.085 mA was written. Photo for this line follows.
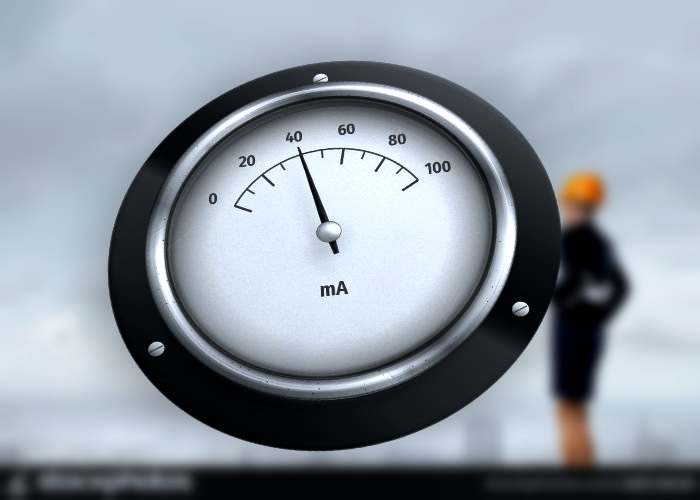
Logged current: 40 mA
